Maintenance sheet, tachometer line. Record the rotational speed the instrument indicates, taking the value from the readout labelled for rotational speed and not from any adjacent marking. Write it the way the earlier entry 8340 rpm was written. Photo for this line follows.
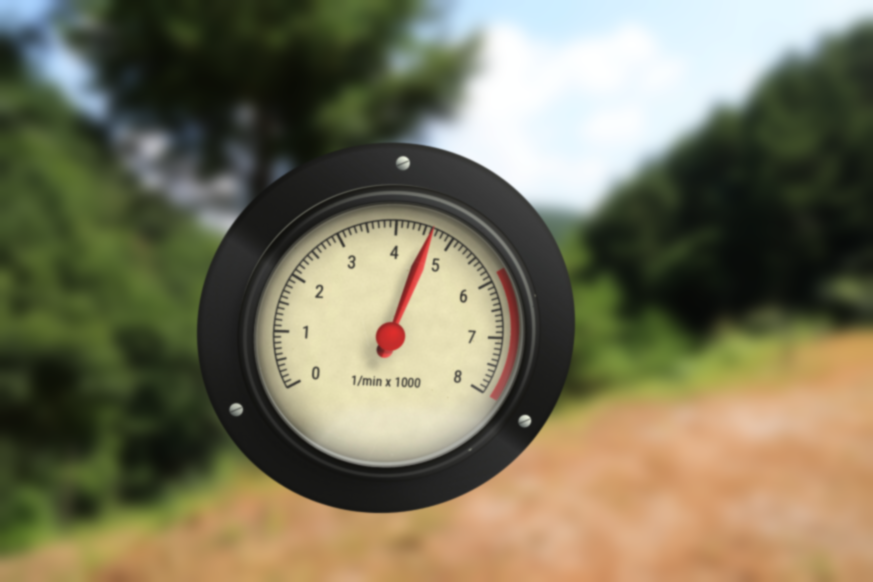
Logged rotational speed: 4600 rpm
